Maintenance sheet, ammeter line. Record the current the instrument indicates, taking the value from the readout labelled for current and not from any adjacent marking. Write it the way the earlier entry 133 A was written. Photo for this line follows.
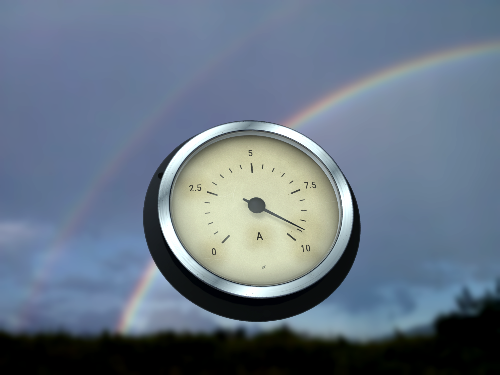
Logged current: 9.5 A
